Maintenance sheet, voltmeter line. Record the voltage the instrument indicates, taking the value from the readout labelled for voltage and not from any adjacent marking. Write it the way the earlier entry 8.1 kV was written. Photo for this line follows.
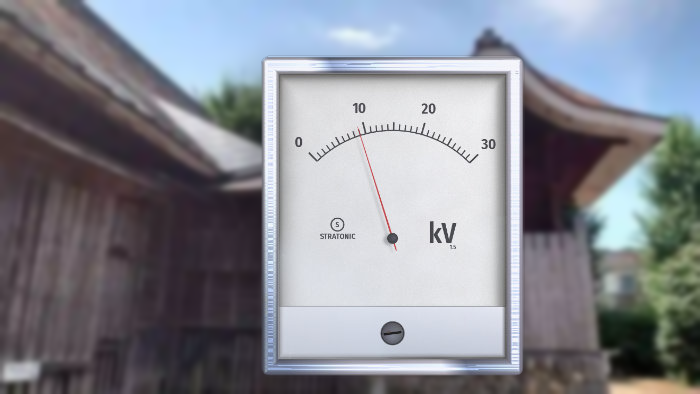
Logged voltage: 9 kV
